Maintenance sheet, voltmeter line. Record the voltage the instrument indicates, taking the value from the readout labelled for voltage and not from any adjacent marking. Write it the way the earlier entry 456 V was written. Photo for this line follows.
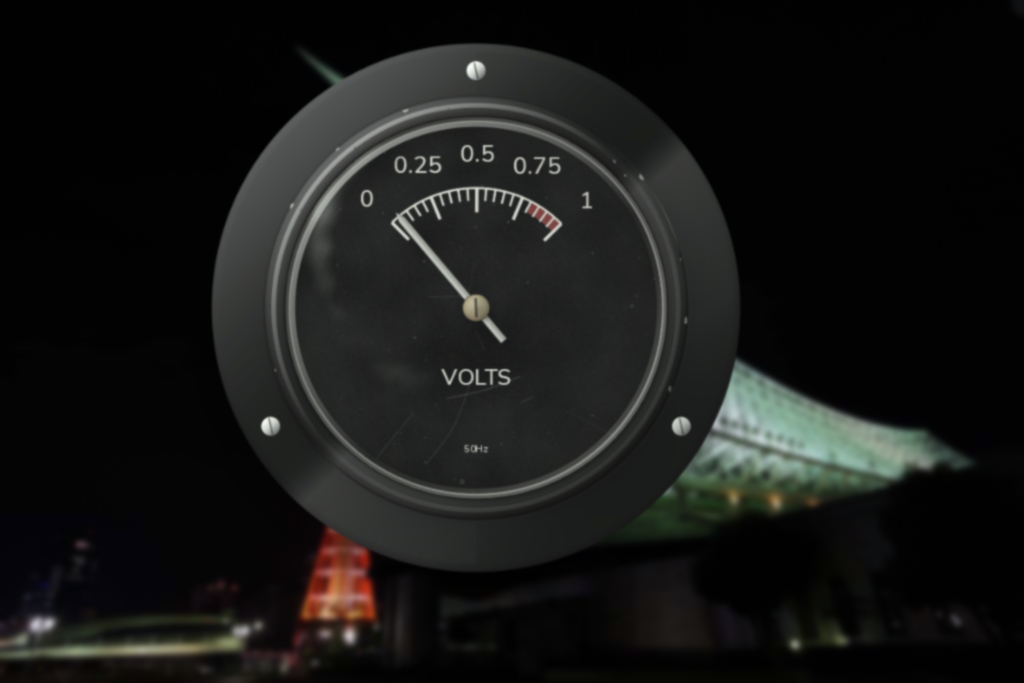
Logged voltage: 0.05 V
